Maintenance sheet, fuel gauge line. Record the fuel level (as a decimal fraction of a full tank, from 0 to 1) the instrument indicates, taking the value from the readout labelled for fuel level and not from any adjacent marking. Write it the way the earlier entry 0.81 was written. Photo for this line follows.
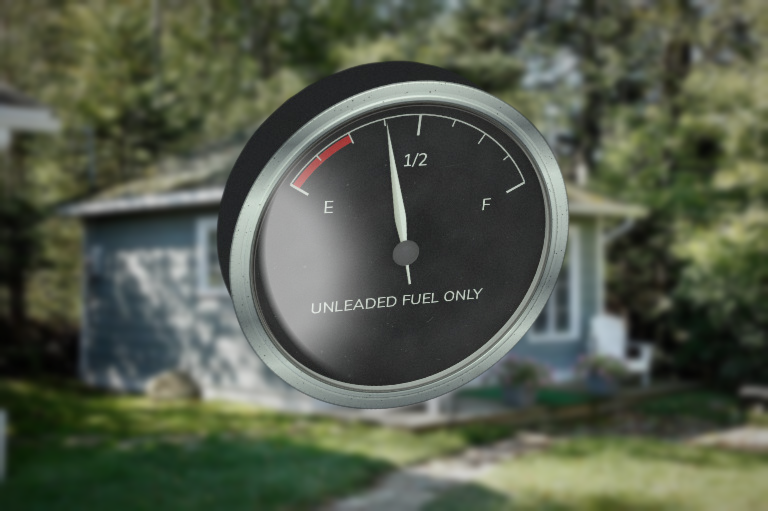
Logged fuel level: 0.375
